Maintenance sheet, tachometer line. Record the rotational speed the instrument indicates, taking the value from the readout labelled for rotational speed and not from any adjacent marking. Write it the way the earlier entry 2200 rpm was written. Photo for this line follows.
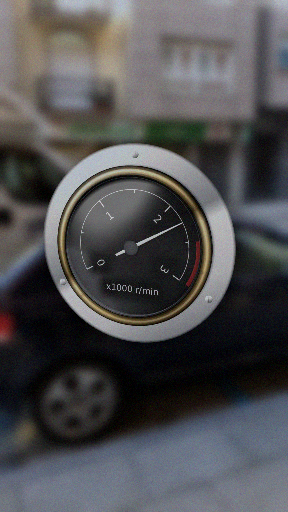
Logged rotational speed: 2250 rpm
